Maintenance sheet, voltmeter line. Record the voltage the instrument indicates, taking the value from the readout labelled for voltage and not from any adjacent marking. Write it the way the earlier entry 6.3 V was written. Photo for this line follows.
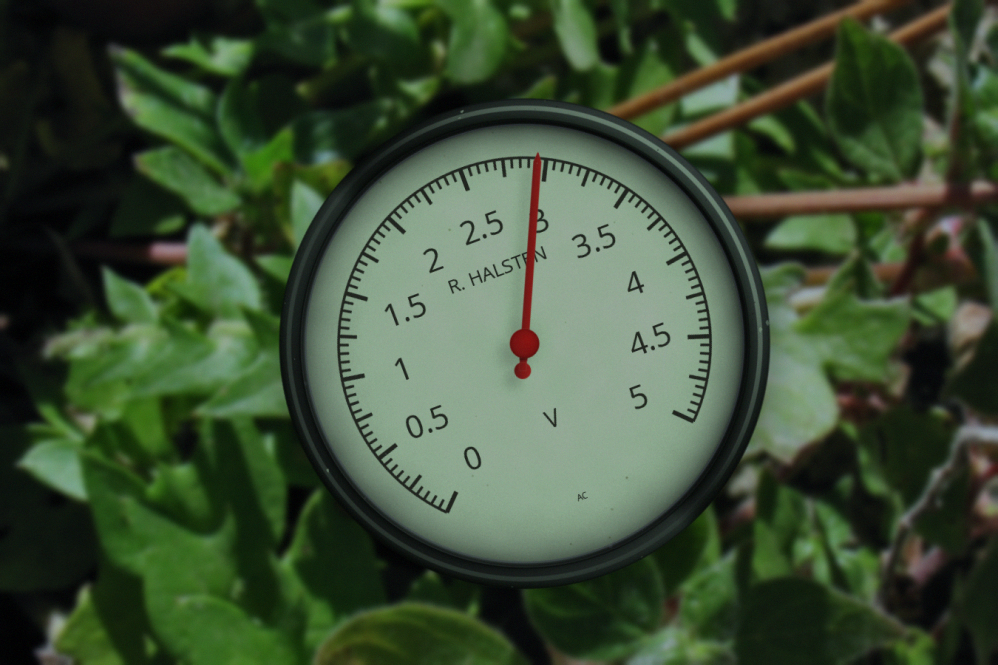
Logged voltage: 2.95 V
